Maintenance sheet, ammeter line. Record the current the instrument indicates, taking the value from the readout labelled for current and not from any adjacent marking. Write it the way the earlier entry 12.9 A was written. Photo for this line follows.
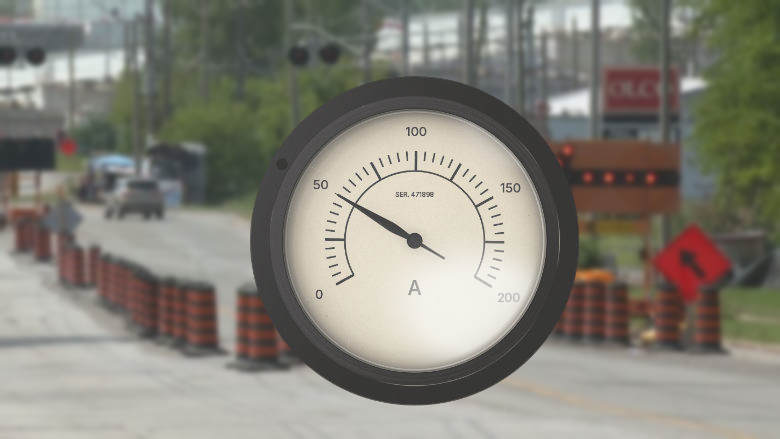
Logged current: 50 A
